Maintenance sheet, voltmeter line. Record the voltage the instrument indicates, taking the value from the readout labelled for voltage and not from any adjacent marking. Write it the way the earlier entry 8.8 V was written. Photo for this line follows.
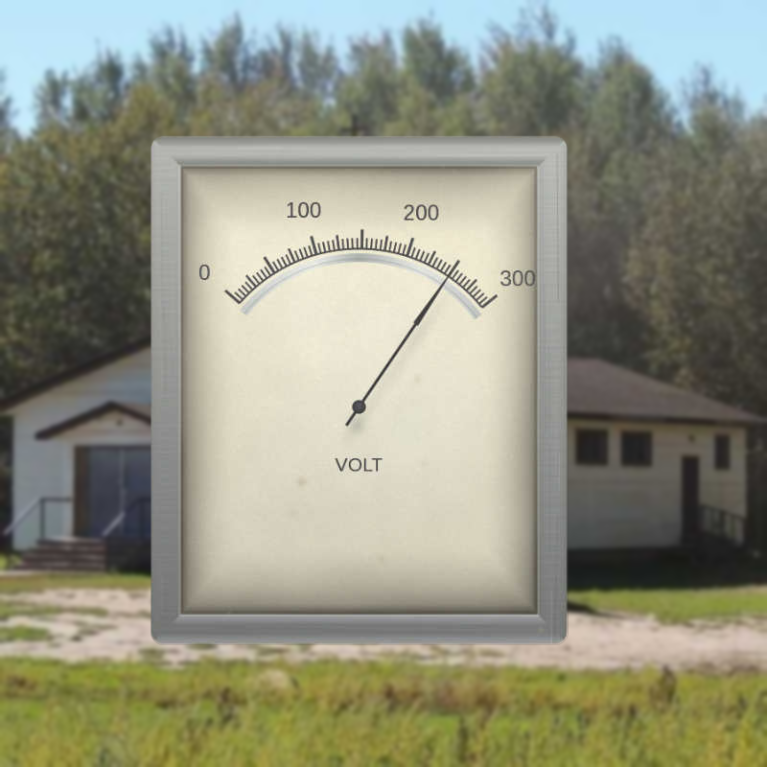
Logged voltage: 250 V
